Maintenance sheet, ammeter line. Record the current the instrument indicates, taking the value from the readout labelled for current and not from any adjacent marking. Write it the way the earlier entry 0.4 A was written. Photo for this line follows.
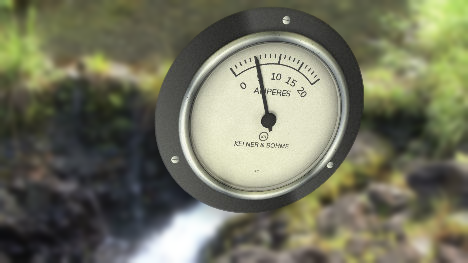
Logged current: 5 A
